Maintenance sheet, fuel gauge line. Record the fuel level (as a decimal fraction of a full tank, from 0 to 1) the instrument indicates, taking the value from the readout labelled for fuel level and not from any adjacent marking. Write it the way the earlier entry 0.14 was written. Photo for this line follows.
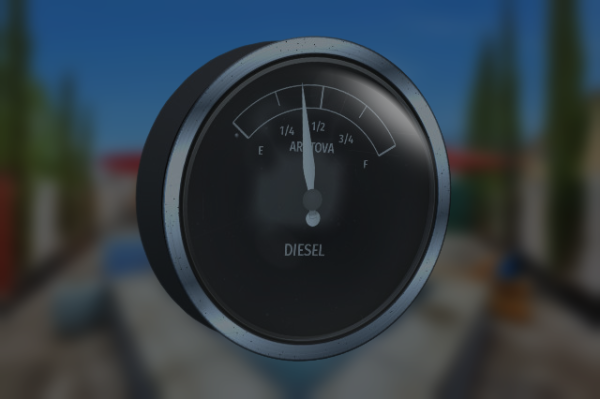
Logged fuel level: 0.375
